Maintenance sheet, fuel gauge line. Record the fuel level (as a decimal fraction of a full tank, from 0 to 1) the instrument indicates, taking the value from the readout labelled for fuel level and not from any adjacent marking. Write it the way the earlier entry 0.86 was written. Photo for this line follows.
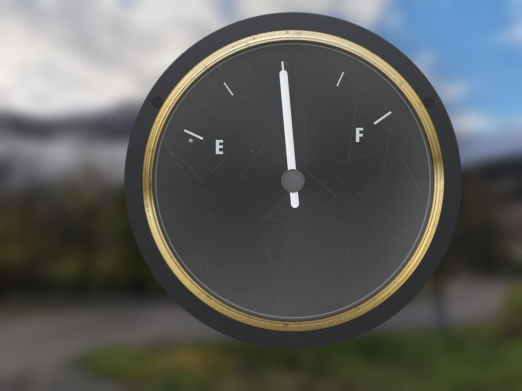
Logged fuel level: 0.5
